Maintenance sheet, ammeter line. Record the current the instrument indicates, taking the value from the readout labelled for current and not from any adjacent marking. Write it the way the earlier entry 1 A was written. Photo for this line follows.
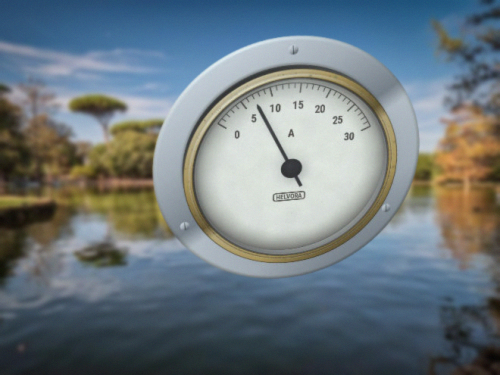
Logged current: 7 A
